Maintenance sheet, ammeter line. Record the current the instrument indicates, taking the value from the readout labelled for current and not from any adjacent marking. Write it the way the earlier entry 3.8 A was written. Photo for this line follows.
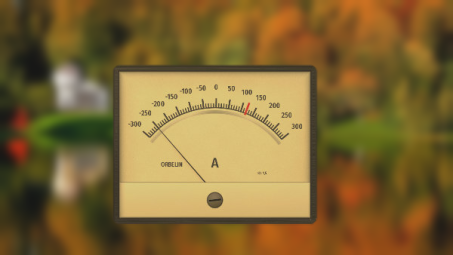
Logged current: -250 A
